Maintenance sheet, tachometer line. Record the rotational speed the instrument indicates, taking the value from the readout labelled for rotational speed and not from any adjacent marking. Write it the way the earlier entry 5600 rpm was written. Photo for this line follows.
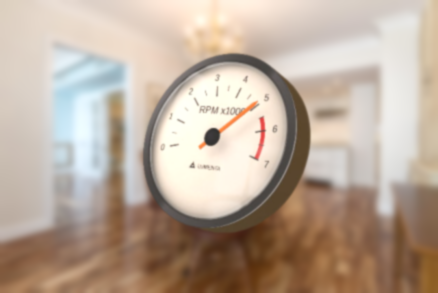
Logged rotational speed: 5000 rpm
